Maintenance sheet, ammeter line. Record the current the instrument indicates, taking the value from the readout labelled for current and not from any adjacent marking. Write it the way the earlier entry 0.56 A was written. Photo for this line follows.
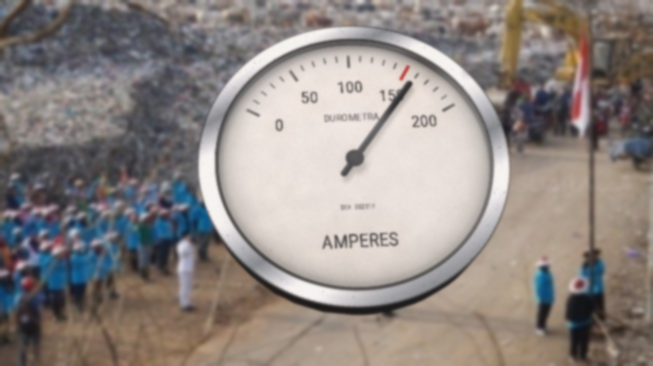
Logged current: 160 A
